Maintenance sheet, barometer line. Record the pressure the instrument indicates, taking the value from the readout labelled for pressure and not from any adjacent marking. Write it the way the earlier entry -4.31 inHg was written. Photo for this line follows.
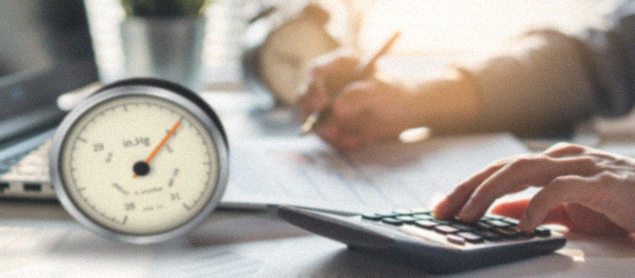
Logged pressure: 30 inHg
